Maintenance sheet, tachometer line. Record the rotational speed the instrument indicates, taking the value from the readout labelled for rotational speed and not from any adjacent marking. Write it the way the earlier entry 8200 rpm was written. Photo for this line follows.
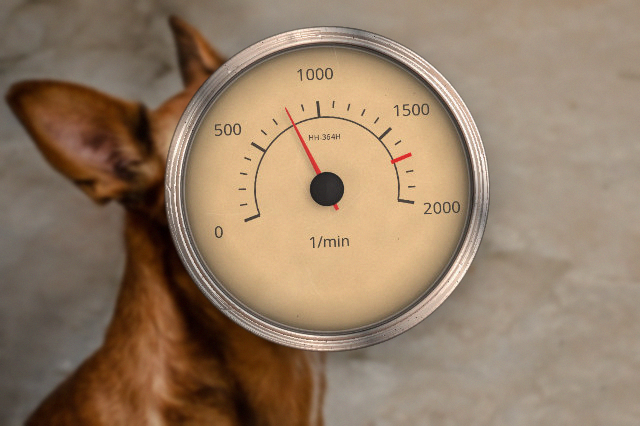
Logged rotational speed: 800 rpm
